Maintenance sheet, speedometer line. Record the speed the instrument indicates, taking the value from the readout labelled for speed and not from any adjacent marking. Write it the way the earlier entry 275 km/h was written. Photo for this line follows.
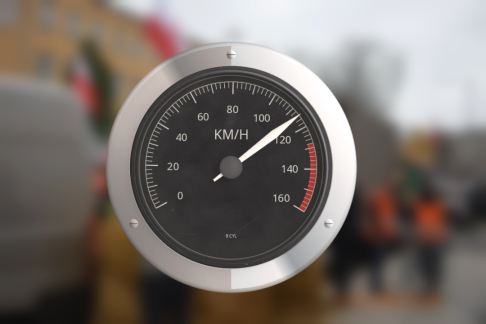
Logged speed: 114 km/h
